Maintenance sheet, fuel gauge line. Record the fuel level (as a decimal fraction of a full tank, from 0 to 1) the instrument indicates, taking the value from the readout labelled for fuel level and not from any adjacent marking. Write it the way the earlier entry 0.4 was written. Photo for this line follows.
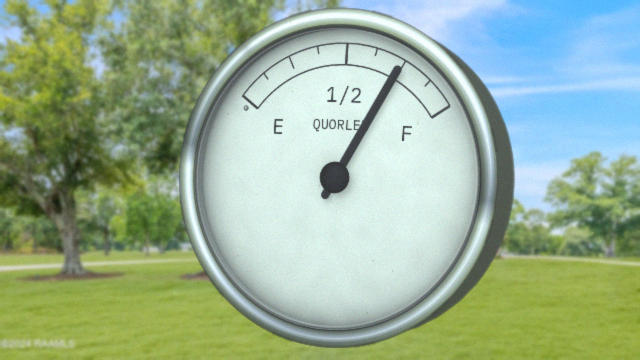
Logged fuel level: 0.75
